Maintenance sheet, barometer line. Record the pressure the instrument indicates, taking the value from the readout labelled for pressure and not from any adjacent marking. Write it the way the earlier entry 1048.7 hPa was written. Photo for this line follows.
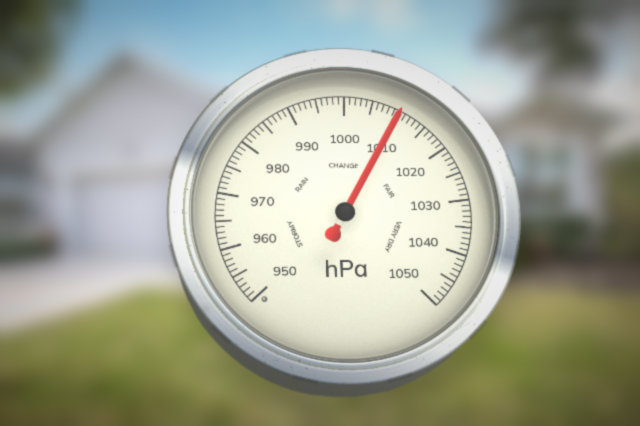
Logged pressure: 1010 hPa
